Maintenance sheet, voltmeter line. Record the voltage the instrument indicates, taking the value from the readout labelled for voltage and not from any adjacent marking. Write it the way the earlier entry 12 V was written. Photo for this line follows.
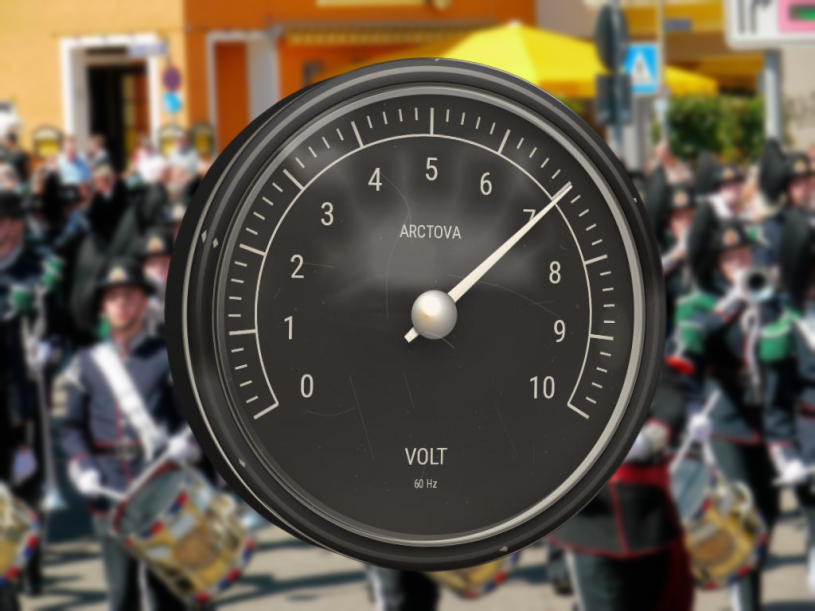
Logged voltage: 7 V
